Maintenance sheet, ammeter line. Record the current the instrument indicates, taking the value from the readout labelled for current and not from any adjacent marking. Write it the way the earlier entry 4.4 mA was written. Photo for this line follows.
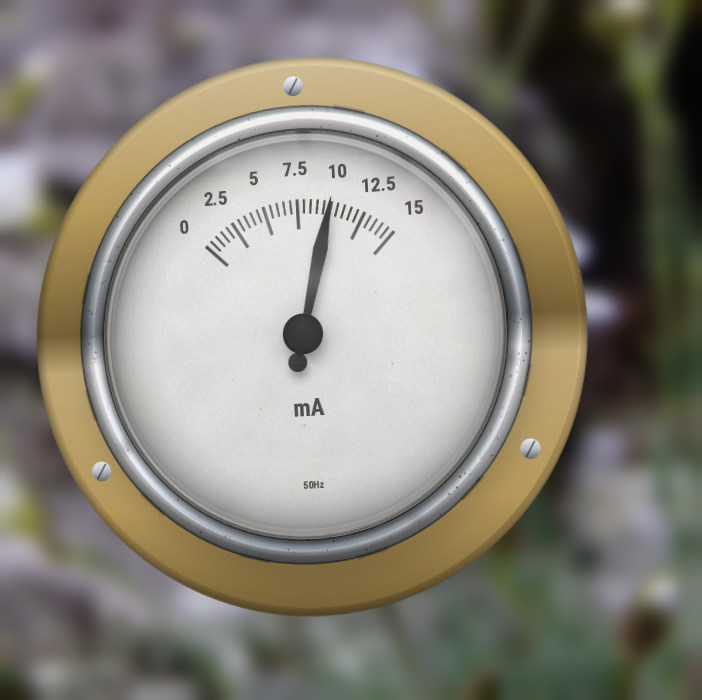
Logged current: 10 mA
